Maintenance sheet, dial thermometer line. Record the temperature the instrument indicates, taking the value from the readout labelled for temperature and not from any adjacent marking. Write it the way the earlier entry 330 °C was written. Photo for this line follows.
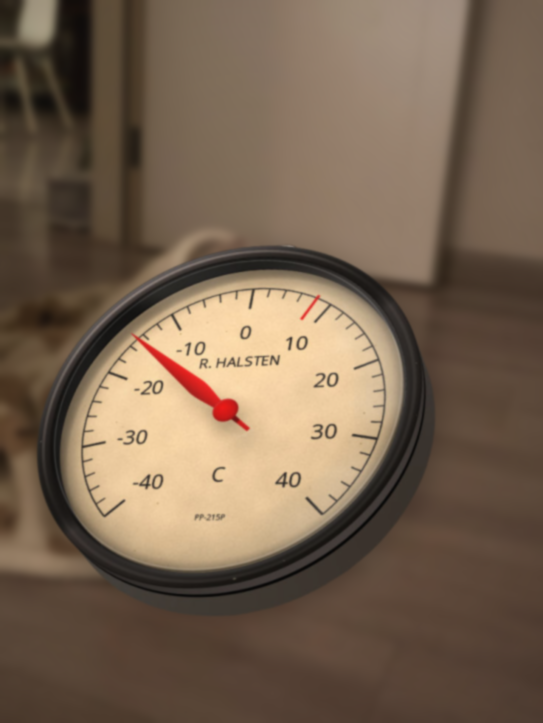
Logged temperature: -15 °C
